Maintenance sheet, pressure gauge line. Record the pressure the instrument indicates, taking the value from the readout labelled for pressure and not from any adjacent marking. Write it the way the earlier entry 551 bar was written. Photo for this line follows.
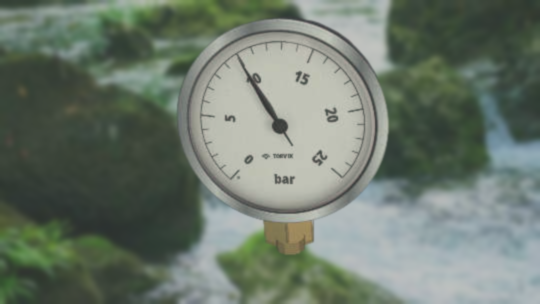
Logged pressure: 10 bar
